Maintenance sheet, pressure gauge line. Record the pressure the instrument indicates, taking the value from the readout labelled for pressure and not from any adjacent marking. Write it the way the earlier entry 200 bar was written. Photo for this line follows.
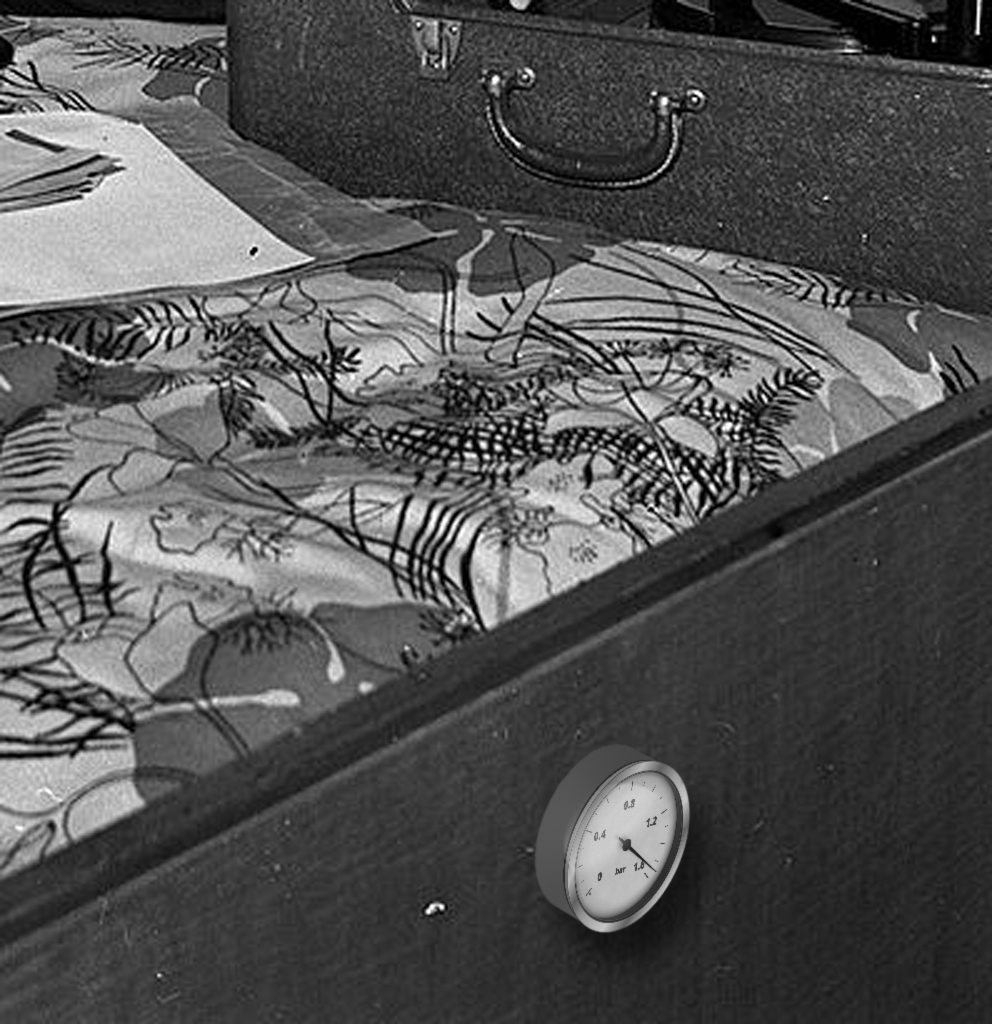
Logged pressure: 1.55 bar
